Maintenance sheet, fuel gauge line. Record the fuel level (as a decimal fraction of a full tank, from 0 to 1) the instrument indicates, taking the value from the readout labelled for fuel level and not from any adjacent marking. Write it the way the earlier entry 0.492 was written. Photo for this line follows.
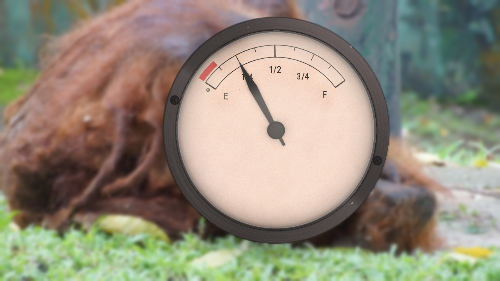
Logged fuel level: 0.25
